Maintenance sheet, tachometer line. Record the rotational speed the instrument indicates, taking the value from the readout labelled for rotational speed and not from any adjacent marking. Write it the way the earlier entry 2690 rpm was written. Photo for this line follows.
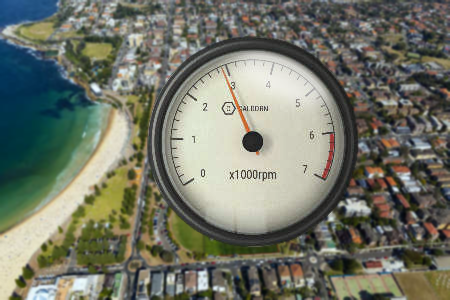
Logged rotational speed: 2900 rpm
